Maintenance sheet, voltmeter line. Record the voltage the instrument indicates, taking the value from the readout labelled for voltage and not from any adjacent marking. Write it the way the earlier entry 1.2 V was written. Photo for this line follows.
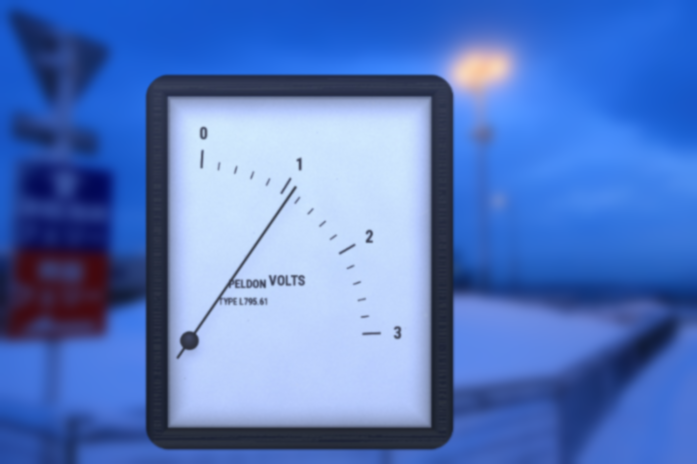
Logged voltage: 1.1 V
